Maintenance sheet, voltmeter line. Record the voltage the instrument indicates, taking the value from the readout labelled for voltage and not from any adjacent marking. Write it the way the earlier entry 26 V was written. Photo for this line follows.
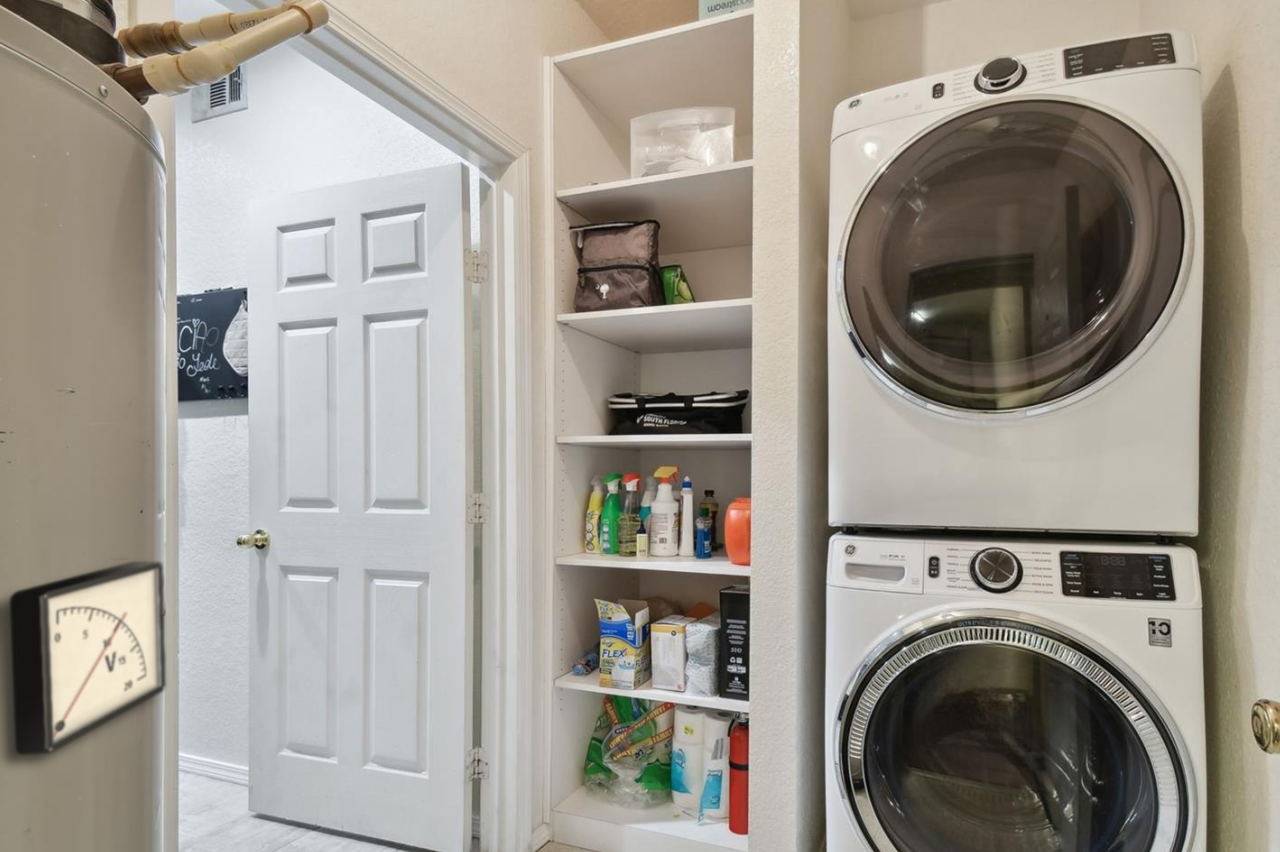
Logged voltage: 10 V
